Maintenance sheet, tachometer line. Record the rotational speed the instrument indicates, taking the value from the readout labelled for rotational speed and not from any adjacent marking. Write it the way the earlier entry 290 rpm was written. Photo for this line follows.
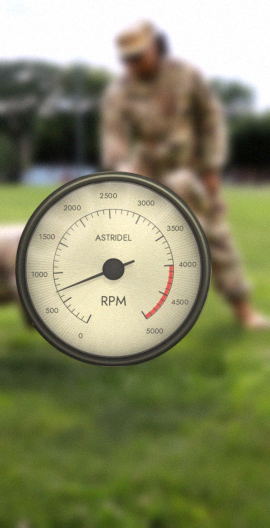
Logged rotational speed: 700 rpm
